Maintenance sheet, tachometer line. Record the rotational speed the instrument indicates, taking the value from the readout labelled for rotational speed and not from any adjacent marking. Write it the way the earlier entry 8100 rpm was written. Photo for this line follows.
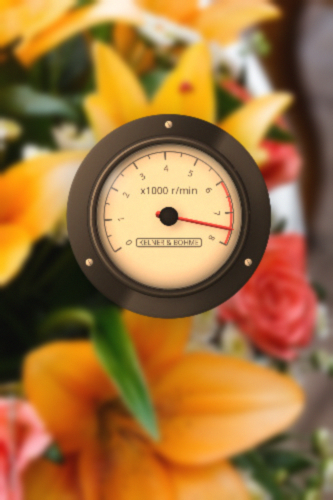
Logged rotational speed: 7500 rpm
